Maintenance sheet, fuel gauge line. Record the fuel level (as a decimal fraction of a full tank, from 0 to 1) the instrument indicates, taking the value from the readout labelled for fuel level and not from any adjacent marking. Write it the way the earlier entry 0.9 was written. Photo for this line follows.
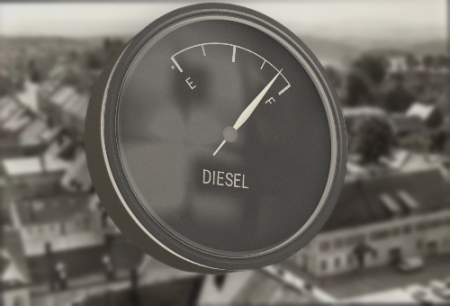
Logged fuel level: 0.875
